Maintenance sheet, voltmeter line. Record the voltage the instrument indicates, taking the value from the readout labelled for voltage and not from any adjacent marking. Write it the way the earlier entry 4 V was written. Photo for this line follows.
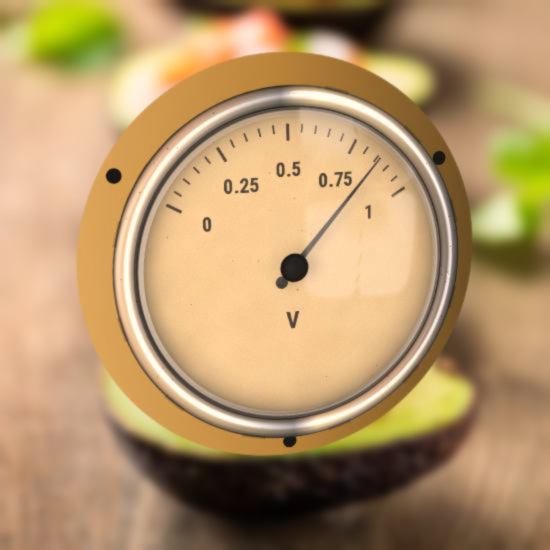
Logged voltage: 0.85 V
